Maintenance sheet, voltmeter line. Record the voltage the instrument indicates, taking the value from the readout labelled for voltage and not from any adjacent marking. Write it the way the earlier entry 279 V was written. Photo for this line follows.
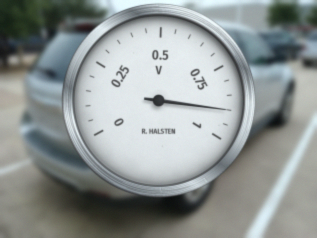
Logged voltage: 0.9 V
